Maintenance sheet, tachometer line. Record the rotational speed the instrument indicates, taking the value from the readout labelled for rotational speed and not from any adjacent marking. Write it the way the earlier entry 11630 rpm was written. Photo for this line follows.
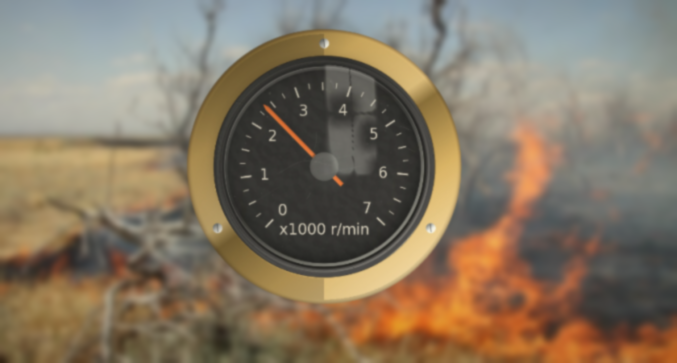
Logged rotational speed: 2375 rpm
